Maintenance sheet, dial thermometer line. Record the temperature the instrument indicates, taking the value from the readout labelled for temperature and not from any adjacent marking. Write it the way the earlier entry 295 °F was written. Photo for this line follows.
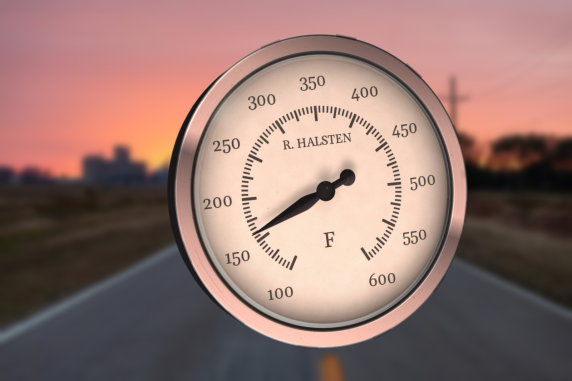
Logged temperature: 160 °F
